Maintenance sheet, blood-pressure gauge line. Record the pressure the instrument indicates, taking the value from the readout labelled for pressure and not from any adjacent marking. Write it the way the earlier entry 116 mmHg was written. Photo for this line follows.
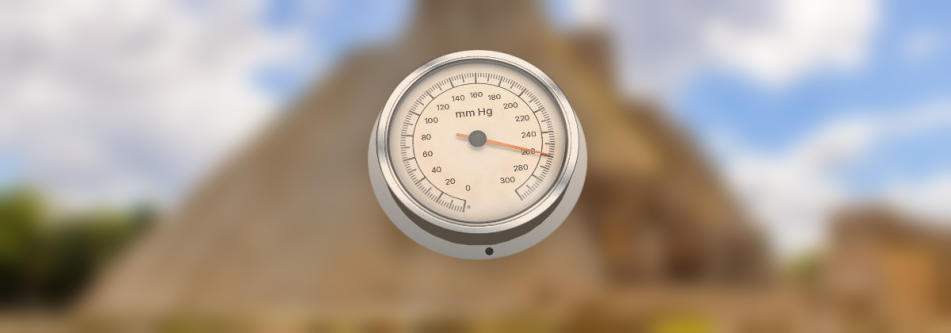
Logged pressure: 260 mmHg
